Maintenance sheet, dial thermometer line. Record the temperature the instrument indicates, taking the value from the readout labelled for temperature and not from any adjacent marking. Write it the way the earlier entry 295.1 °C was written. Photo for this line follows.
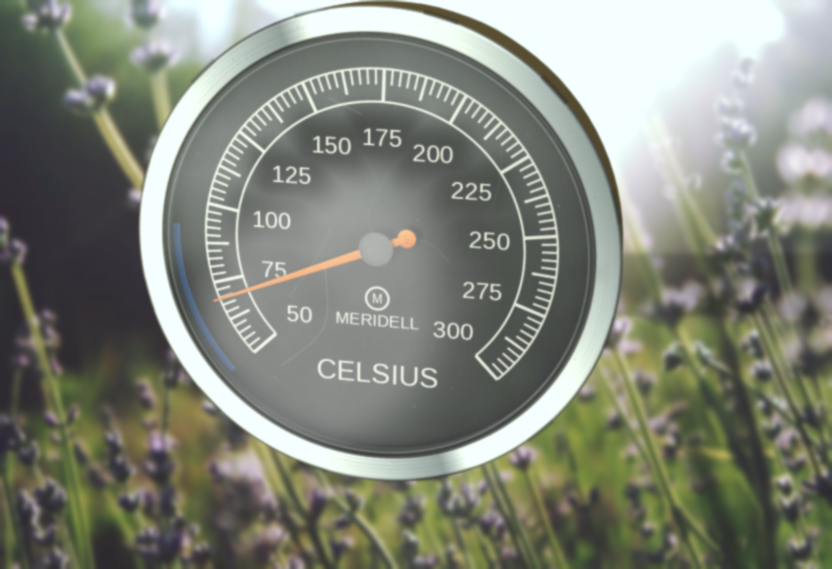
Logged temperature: 70 °C
